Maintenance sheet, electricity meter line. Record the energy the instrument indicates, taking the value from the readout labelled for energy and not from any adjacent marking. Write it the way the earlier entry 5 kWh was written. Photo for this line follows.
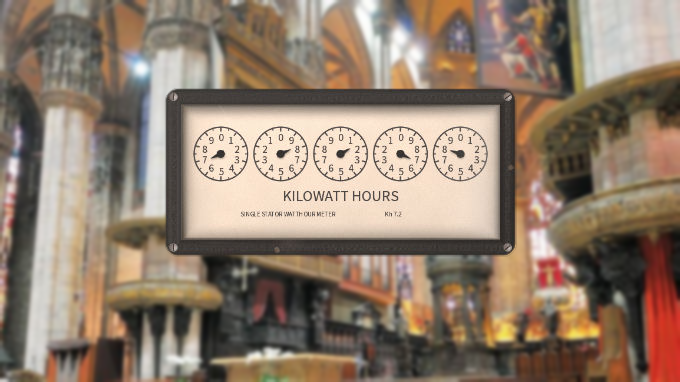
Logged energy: 68168 kWh
